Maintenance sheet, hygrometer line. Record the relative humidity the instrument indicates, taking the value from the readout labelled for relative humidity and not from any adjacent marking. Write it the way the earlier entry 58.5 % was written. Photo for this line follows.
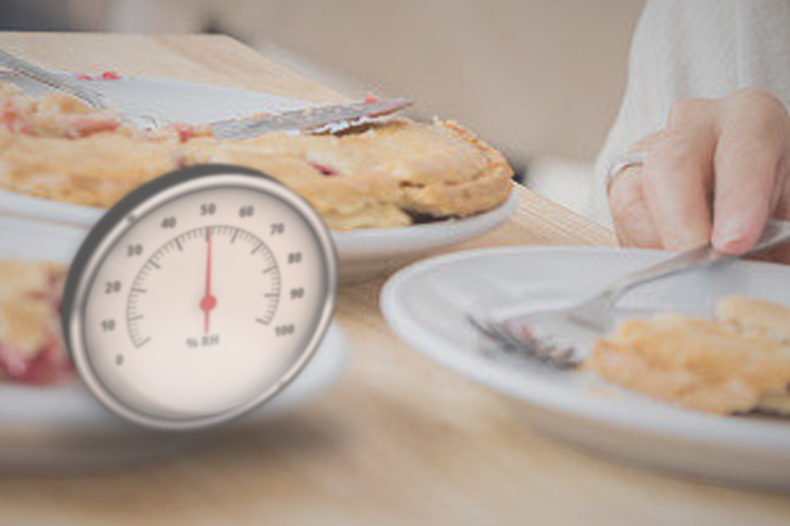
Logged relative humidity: 50 %
